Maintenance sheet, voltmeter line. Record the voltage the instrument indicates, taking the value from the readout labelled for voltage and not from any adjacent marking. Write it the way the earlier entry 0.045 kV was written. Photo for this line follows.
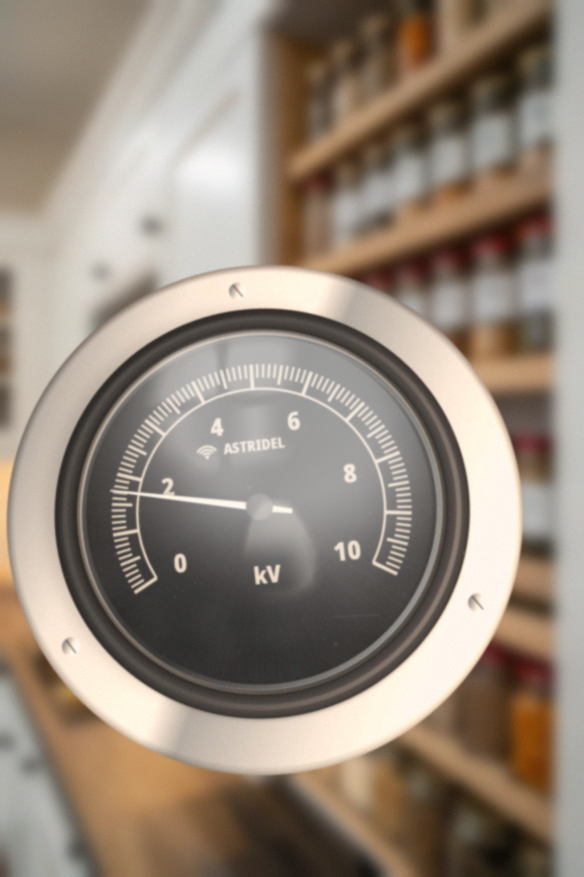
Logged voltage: 1.7 kV
